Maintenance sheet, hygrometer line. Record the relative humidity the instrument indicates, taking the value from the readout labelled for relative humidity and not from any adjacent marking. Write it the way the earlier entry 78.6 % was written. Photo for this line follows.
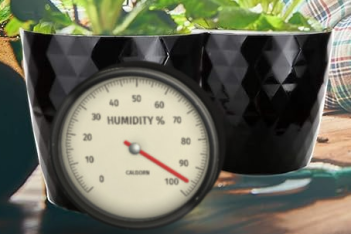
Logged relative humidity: 95 %
